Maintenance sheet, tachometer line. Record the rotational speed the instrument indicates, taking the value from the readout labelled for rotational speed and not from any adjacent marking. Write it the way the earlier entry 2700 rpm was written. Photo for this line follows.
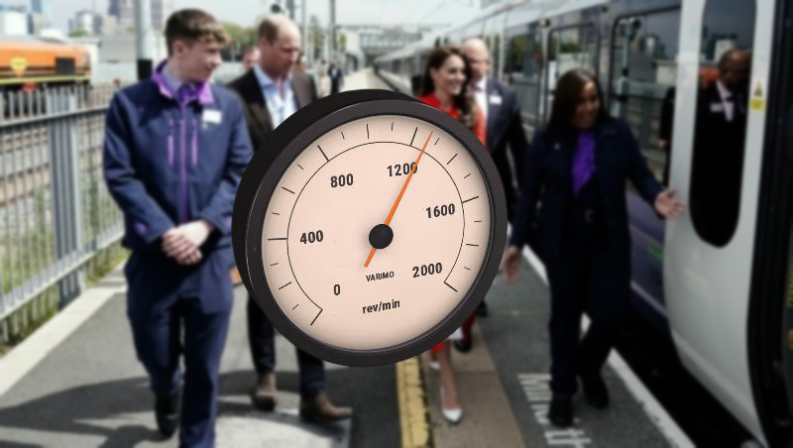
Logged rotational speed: 1250 rpm
